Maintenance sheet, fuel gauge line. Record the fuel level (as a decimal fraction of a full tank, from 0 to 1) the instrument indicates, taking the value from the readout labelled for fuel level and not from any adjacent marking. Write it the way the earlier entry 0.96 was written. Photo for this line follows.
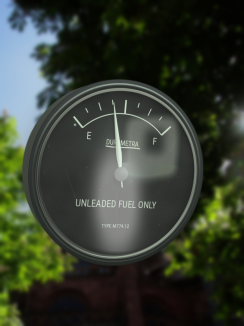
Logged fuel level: 0.375
